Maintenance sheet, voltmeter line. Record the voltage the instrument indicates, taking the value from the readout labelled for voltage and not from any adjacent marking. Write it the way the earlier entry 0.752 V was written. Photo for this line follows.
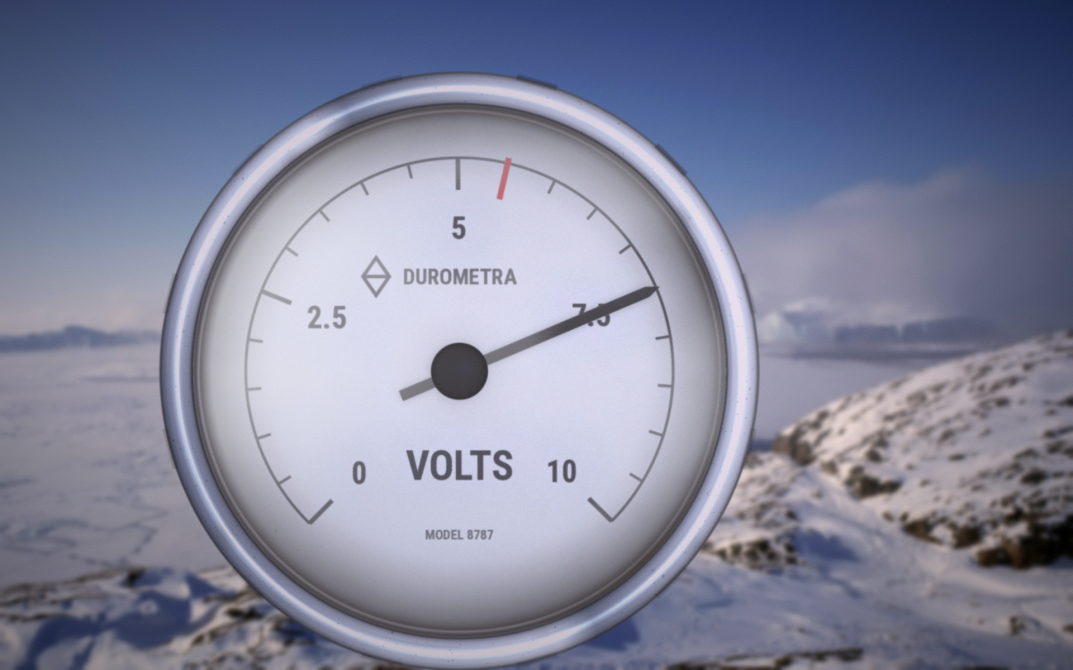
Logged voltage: 7.5 V
